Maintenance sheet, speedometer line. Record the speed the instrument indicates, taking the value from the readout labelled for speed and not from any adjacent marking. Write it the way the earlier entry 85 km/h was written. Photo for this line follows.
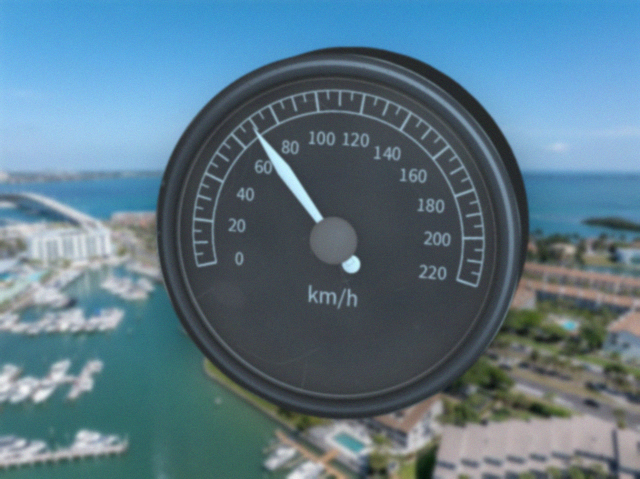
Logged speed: 70 km/h
